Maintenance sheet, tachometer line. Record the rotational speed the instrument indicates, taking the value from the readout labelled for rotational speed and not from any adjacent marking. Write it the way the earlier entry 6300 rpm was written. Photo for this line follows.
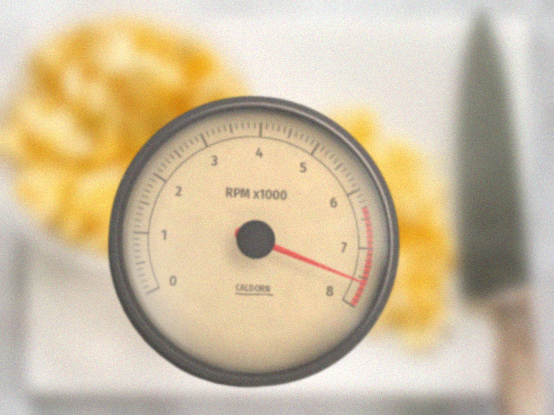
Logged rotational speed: 7600 rpm
